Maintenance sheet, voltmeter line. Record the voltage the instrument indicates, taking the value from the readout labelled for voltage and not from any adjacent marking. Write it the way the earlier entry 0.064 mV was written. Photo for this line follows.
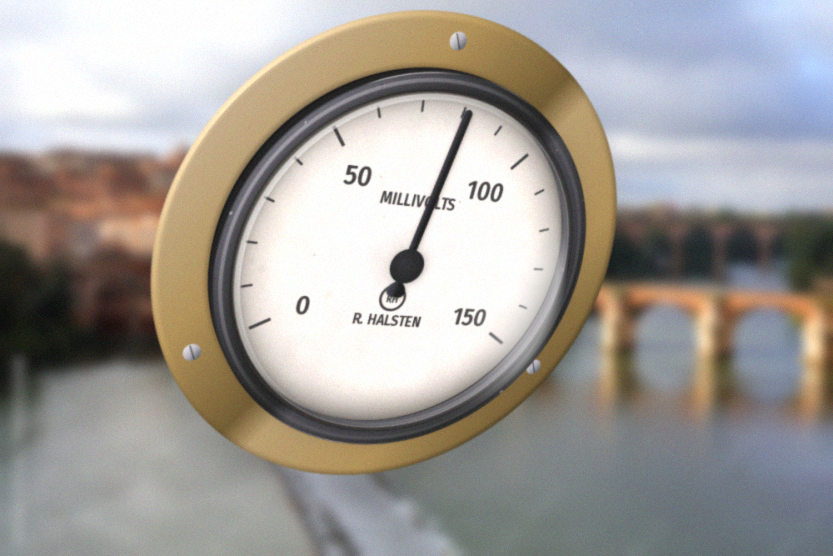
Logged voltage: 80 mV
